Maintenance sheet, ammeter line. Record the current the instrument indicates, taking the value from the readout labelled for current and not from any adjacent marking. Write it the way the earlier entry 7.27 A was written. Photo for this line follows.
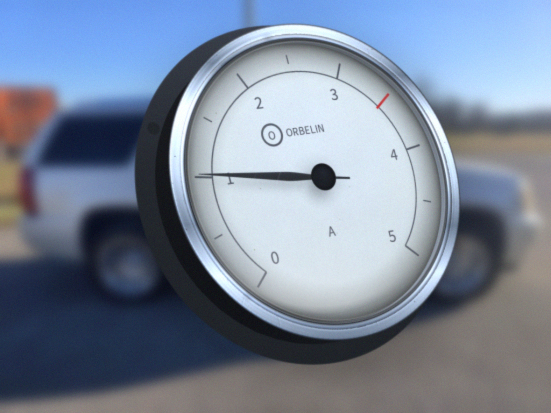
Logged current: 1 A
